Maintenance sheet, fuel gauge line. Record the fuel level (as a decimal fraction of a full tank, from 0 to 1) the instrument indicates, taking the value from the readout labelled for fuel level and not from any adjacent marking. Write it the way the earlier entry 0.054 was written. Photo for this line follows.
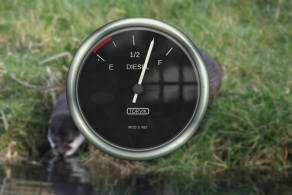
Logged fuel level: 0.75
